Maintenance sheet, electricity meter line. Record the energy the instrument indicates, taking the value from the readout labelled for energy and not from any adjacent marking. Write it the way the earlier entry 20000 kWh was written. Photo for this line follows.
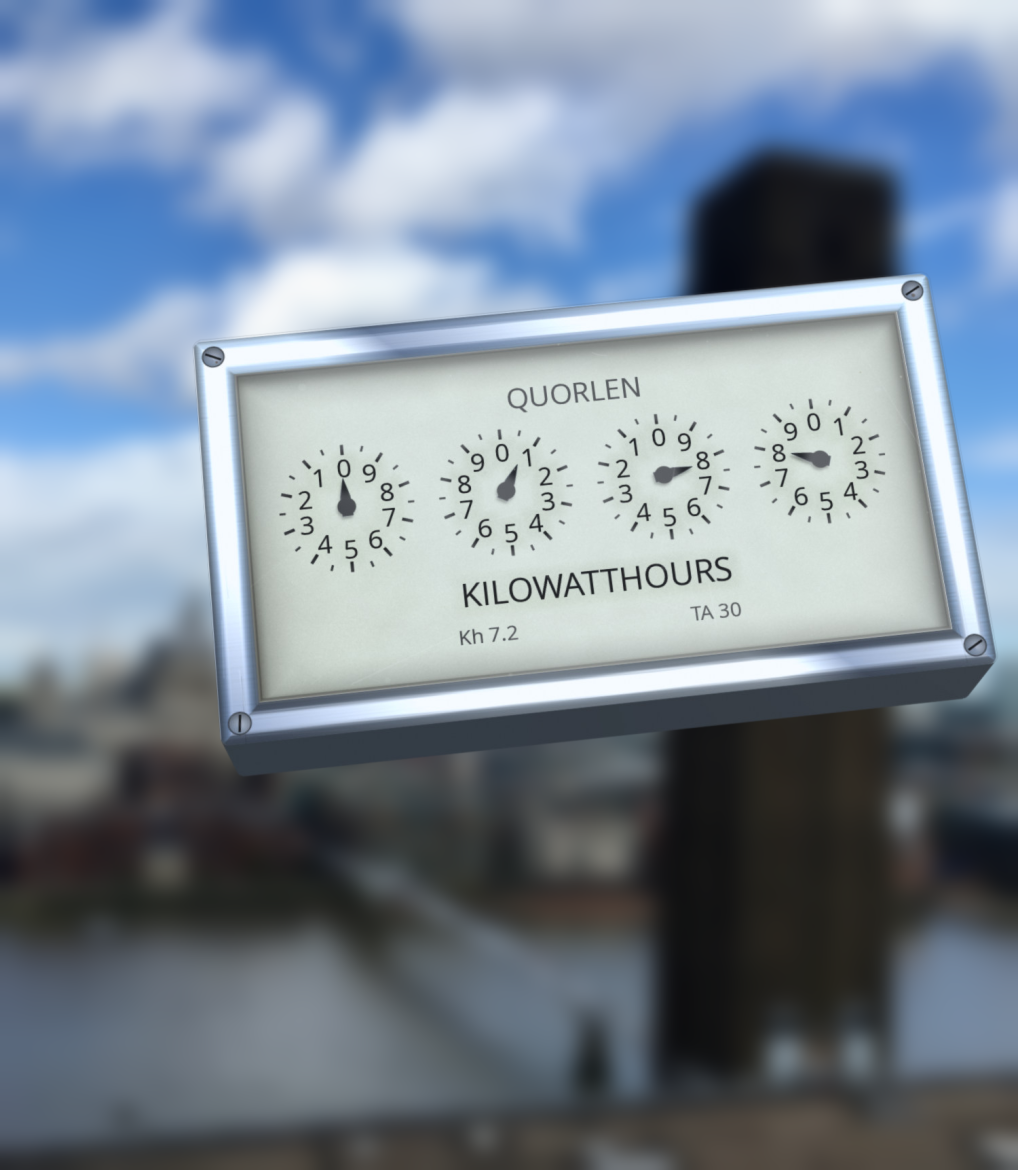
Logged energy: 78 kWh
